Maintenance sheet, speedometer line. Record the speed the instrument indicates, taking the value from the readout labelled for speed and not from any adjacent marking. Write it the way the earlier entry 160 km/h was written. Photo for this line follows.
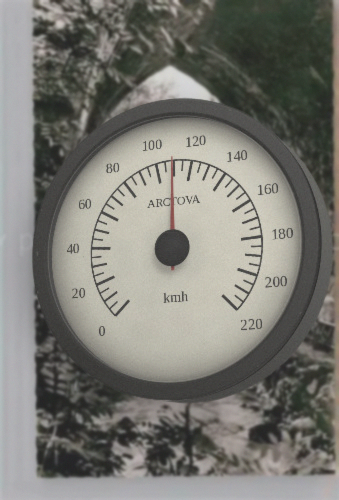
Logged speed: 110 km/h
